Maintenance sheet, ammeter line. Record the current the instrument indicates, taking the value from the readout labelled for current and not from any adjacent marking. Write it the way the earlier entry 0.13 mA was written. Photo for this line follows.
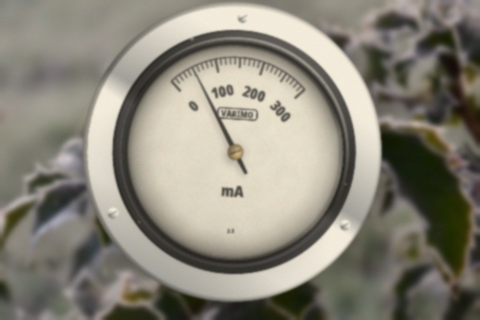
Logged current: 50 mA
